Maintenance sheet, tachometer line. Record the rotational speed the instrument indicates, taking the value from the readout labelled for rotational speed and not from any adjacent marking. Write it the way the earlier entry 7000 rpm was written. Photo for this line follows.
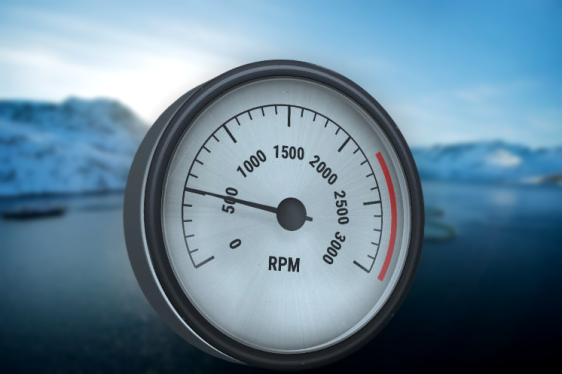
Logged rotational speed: 500 rpm
